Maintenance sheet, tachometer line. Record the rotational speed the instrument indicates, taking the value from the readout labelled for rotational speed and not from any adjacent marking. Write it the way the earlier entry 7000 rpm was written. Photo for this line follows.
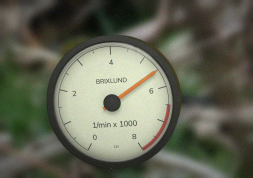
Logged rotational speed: 5500 rpm
